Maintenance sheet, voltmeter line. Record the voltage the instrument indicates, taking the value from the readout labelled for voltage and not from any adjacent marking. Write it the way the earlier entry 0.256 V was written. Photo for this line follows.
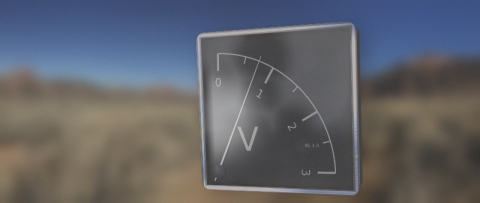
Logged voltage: 0.75 V
